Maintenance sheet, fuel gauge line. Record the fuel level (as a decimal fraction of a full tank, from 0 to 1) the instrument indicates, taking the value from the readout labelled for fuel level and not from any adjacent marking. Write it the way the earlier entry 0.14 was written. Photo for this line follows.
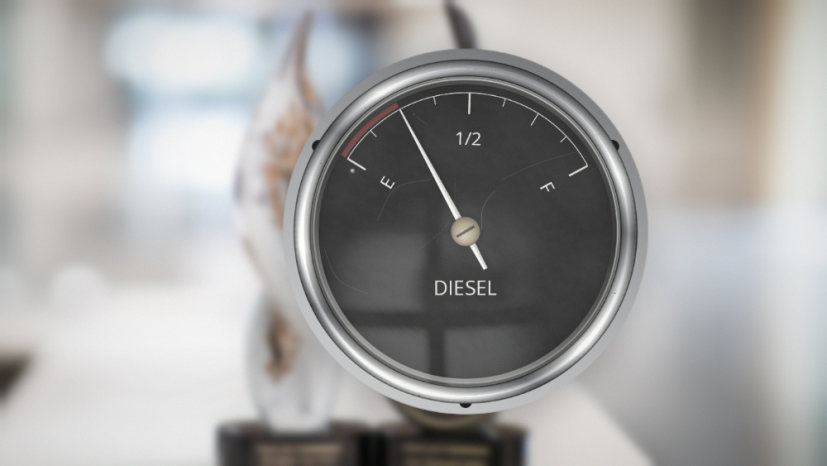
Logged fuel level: 0.25
